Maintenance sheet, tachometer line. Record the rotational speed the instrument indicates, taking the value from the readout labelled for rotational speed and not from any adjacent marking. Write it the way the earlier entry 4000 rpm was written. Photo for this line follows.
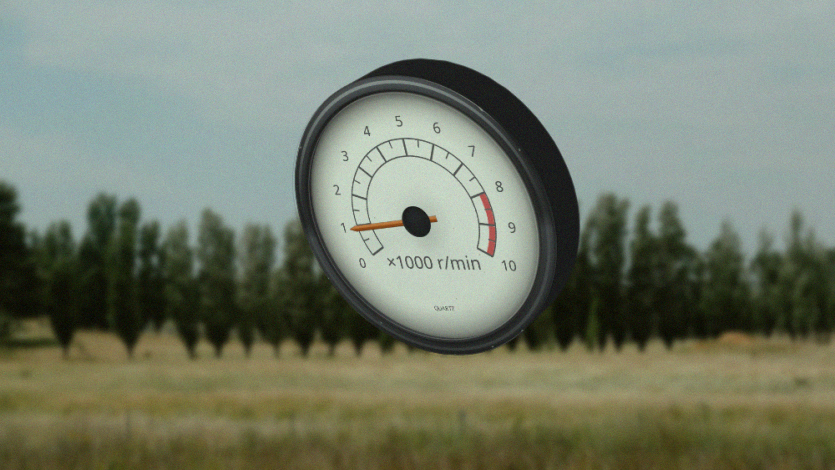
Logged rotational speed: 1000 rpm
